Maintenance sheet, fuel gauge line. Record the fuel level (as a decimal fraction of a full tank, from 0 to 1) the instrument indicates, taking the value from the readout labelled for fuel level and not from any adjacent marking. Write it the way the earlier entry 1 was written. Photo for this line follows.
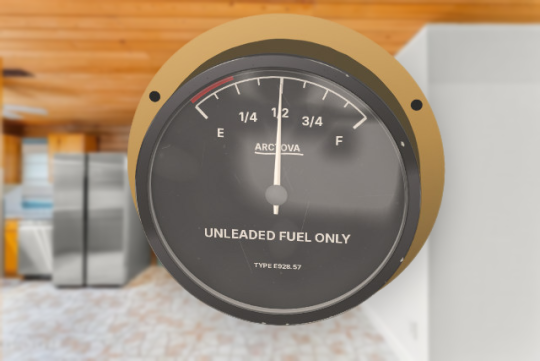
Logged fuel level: 0.5
